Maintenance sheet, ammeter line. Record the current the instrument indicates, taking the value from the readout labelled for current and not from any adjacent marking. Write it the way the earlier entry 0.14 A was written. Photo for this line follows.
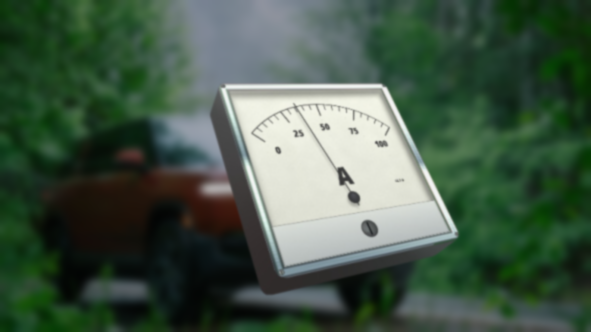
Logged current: 35 A
